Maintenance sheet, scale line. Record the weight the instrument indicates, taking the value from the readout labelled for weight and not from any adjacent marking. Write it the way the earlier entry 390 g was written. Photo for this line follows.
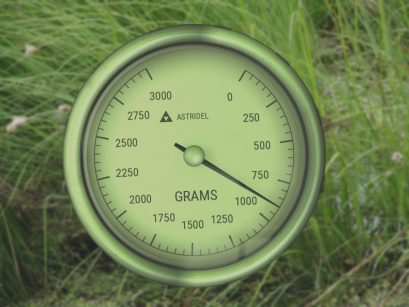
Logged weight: 900 g
